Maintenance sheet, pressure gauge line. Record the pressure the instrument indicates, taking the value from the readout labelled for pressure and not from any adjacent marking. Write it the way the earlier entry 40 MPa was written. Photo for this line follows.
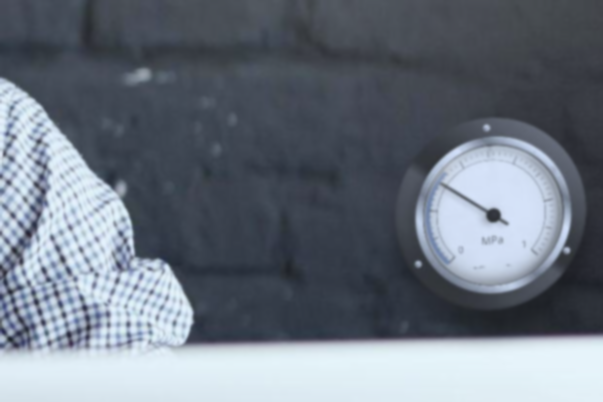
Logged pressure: 0.3 MPa
